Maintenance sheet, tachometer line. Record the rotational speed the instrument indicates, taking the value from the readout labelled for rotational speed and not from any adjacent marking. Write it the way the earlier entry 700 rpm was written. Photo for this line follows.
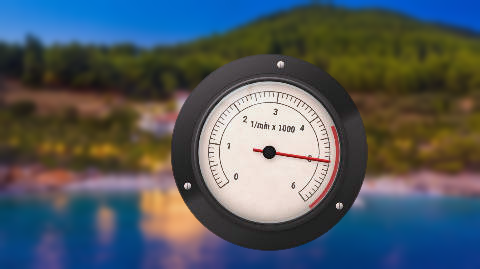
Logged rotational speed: 5000 rpm
